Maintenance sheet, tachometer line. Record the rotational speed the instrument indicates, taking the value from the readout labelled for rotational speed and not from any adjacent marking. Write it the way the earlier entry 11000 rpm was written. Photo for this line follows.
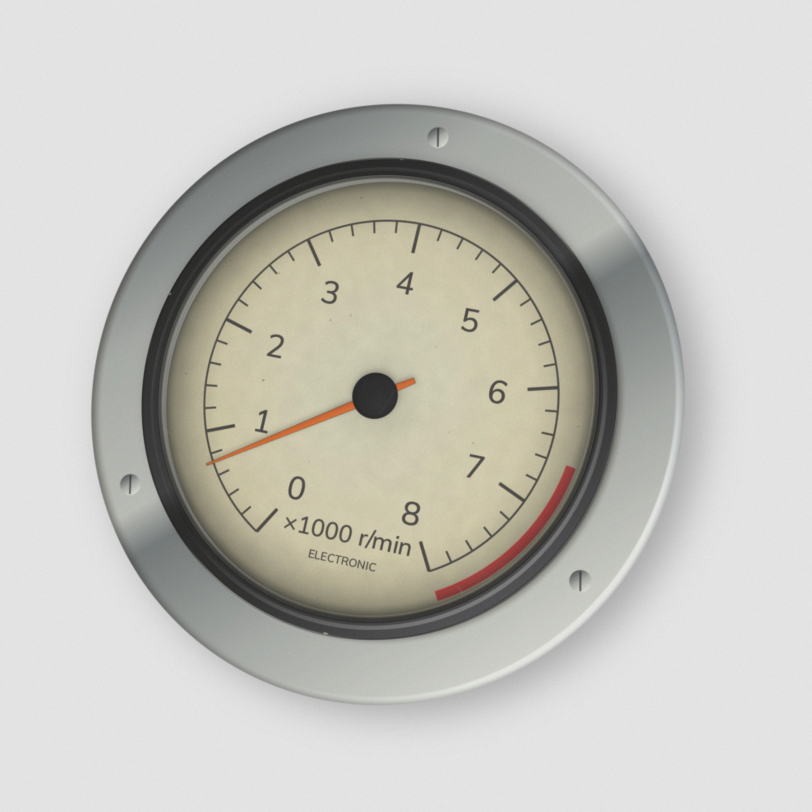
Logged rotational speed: 700 rpm
